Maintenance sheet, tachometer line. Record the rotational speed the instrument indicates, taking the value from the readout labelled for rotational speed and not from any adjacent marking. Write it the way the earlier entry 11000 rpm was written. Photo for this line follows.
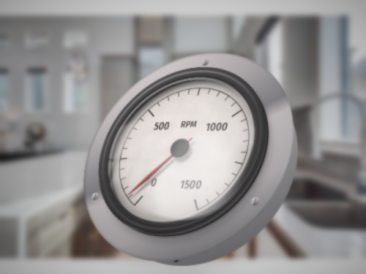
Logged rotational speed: 50 rpm
